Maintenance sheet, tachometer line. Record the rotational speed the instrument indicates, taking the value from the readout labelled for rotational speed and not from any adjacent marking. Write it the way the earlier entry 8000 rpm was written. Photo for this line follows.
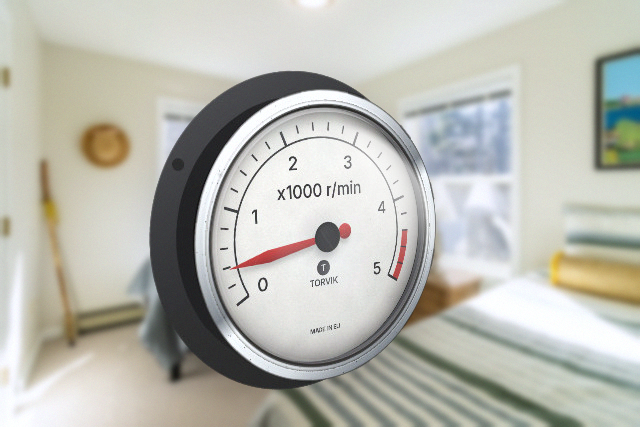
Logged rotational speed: 400 rpm
